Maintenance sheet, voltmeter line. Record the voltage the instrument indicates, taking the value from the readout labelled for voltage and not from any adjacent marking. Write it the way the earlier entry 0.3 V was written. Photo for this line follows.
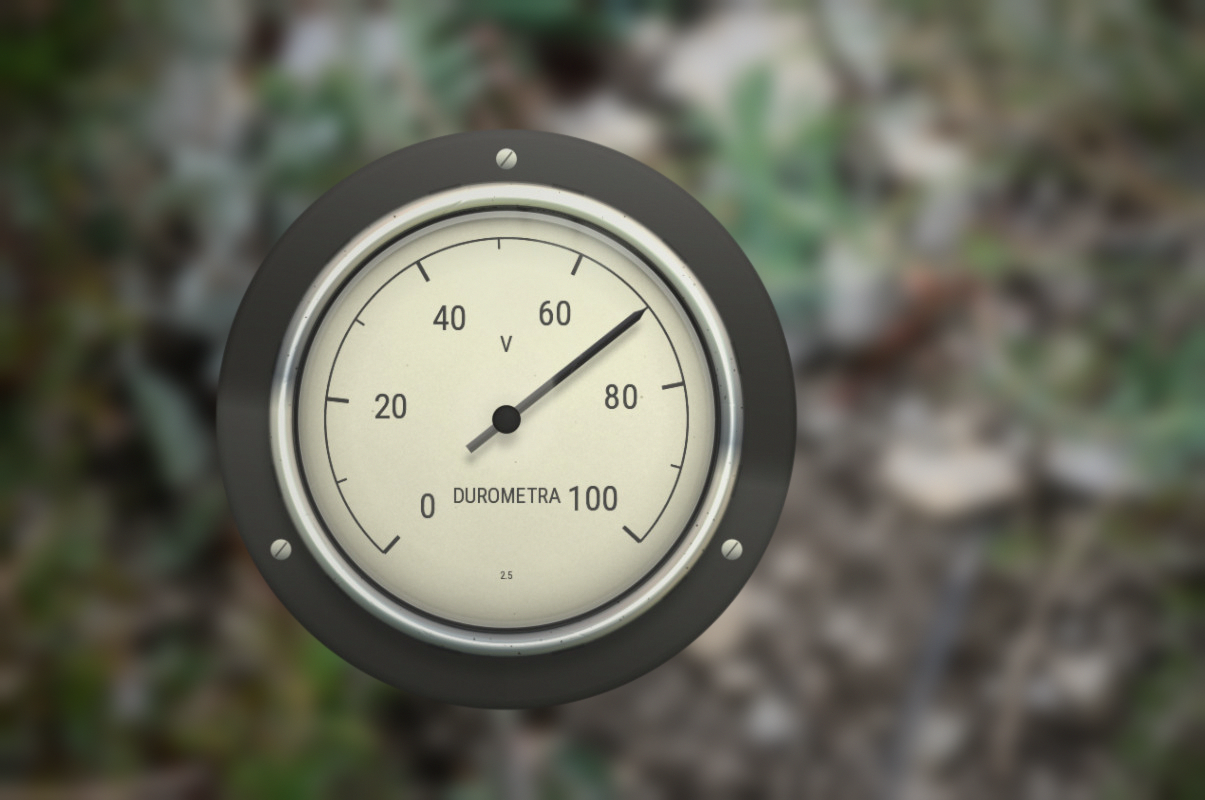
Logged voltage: 70 V
